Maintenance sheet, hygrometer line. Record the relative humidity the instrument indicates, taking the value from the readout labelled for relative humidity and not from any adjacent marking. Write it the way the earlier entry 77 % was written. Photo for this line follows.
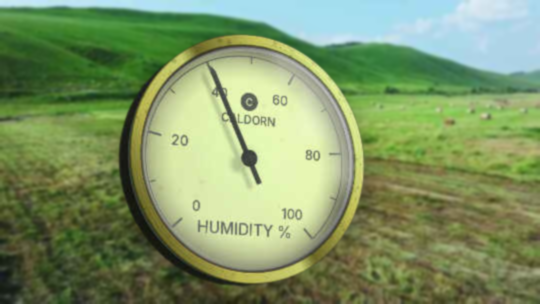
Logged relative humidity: 40 %
